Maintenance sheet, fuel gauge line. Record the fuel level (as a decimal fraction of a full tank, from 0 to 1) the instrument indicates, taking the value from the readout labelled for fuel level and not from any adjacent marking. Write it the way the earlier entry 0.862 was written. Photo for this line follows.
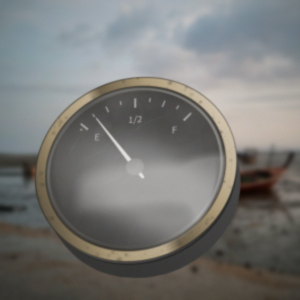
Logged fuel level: 0.125
